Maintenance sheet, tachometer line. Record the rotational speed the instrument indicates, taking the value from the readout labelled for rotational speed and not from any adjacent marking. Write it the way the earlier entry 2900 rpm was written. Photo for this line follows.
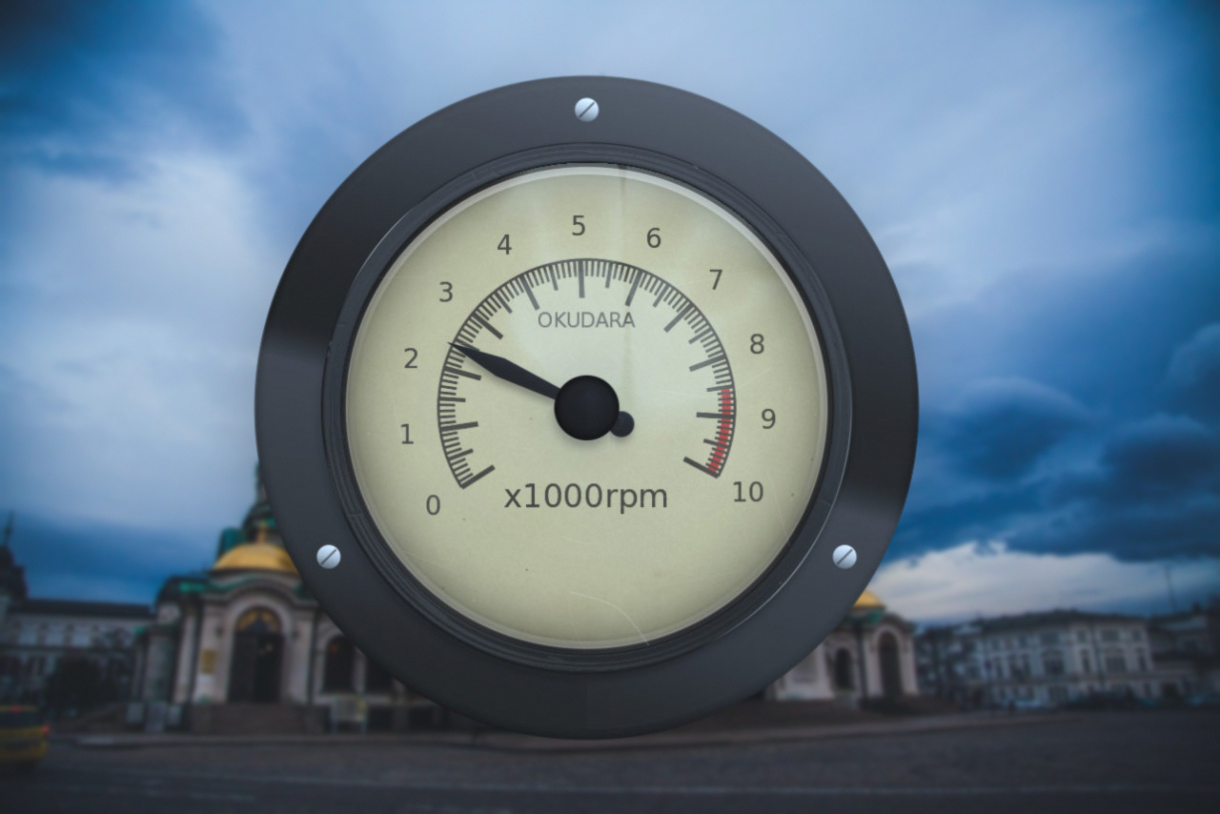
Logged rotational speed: 2400 rpm
